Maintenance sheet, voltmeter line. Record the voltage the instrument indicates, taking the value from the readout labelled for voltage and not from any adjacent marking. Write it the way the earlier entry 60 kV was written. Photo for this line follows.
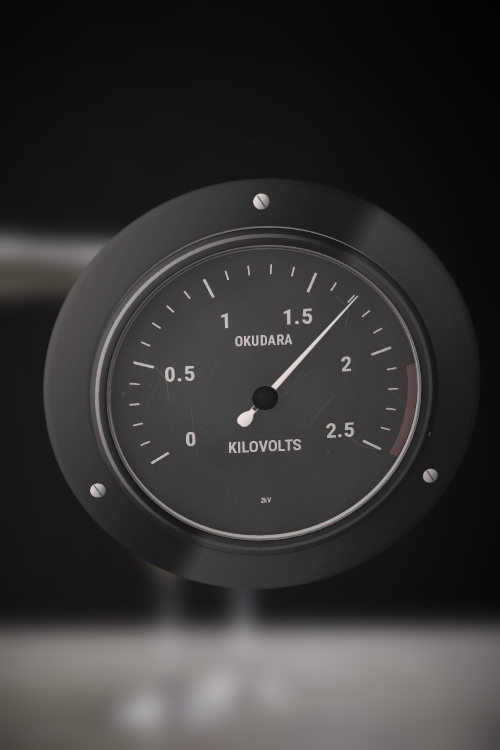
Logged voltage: 1.7 kV
